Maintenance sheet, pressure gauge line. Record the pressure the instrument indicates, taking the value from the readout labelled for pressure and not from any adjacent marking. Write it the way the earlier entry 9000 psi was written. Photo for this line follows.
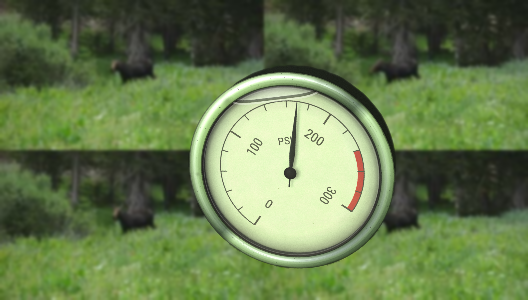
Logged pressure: 170 psi
